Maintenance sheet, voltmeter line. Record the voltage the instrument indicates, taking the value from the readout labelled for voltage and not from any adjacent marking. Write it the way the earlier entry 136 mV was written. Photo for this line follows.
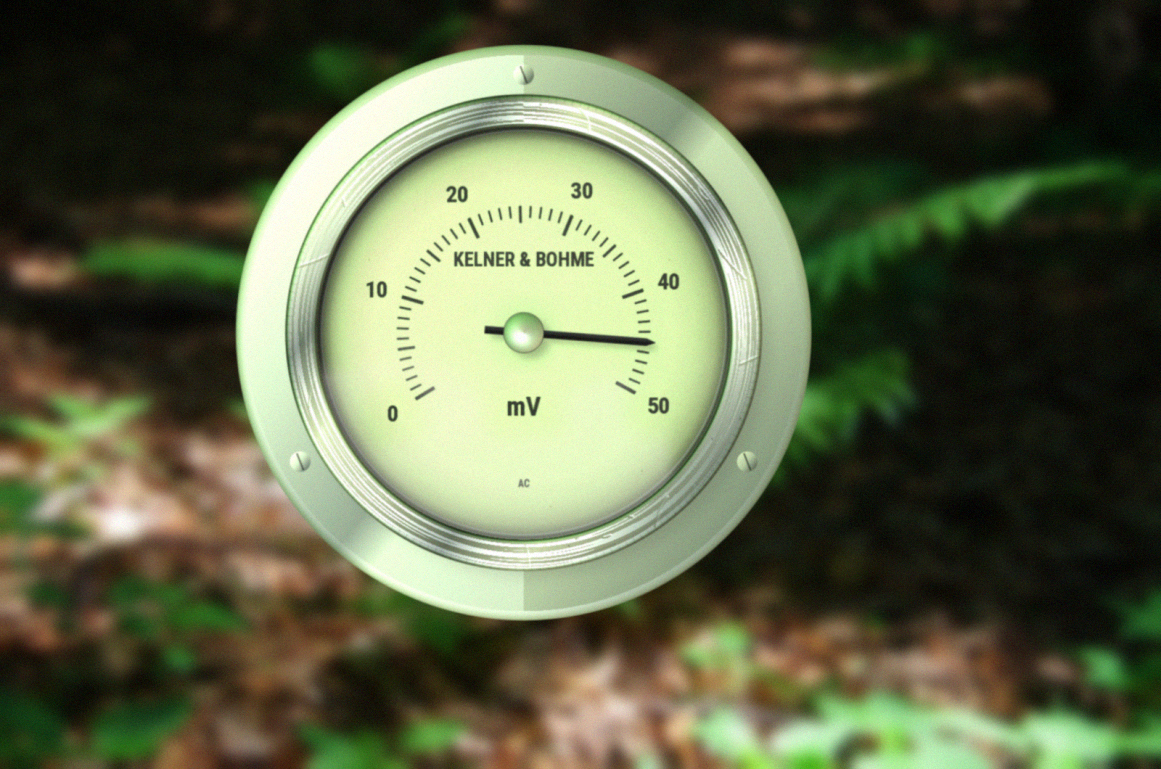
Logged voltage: 45 mV
